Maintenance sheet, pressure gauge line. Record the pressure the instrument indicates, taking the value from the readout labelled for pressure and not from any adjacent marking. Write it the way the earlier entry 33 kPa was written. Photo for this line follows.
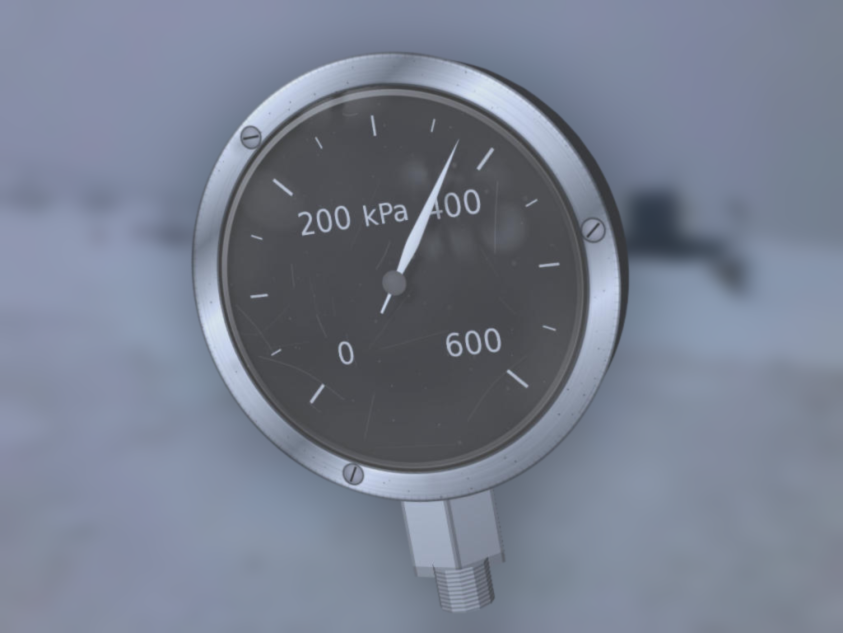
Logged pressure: 375 kPa
